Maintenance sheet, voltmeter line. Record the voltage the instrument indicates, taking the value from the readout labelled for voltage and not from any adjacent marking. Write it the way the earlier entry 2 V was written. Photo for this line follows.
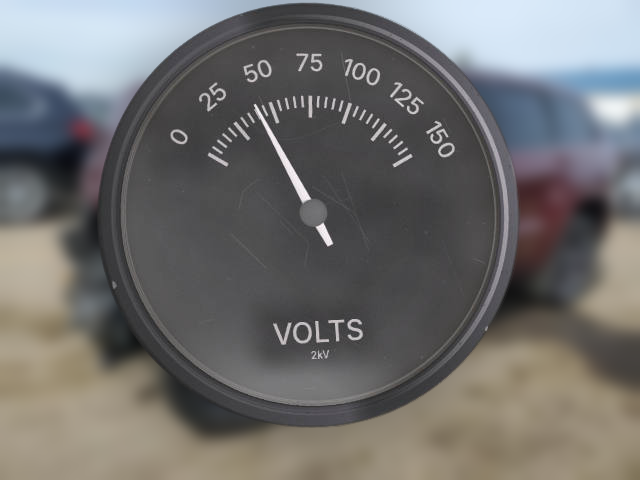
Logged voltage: 40 V
